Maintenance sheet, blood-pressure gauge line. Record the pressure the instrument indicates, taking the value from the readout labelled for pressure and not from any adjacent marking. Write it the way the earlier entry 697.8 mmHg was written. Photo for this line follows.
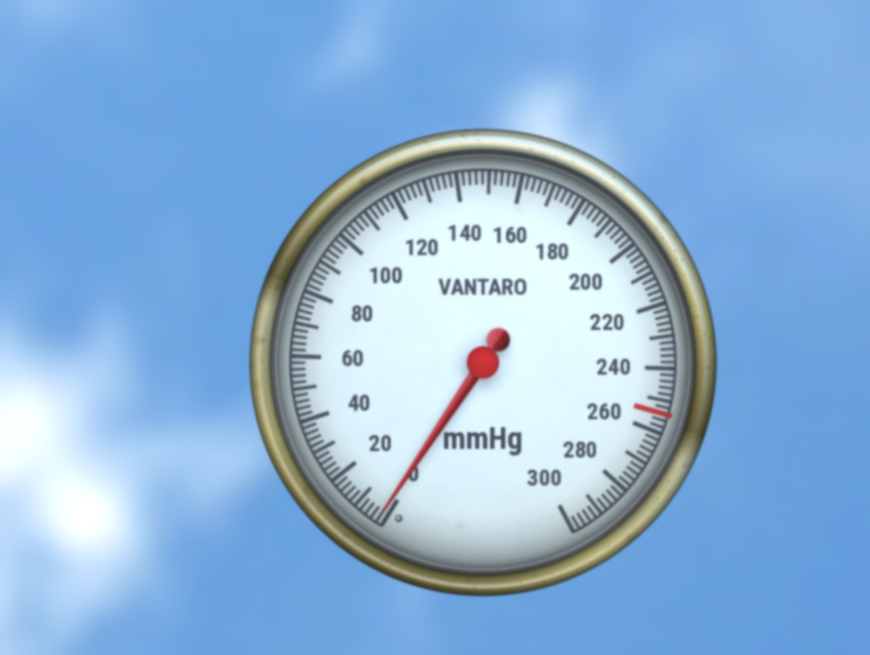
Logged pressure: 2 mmHg
